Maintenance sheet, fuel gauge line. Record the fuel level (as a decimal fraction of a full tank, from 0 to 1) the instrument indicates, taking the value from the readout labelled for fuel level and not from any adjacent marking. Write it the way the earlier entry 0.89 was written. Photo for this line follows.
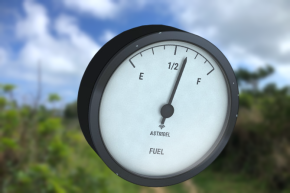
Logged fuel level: 0.625
